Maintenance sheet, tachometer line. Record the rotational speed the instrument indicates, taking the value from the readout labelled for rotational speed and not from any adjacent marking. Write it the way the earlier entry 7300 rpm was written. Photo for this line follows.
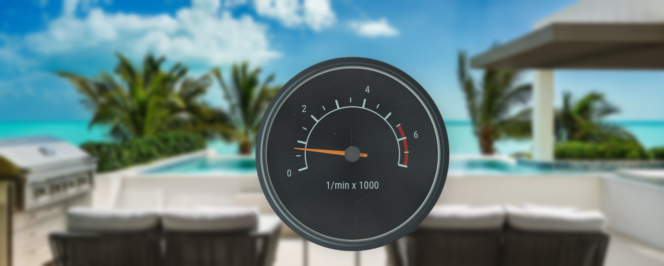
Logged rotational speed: 750 rpm
